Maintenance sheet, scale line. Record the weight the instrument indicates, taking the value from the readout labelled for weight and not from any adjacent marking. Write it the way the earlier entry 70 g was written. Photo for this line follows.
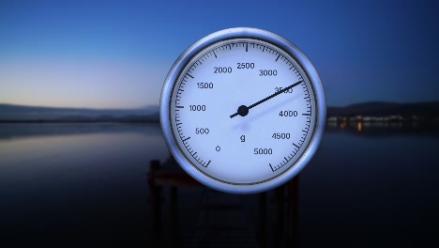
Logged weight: 3500 g
